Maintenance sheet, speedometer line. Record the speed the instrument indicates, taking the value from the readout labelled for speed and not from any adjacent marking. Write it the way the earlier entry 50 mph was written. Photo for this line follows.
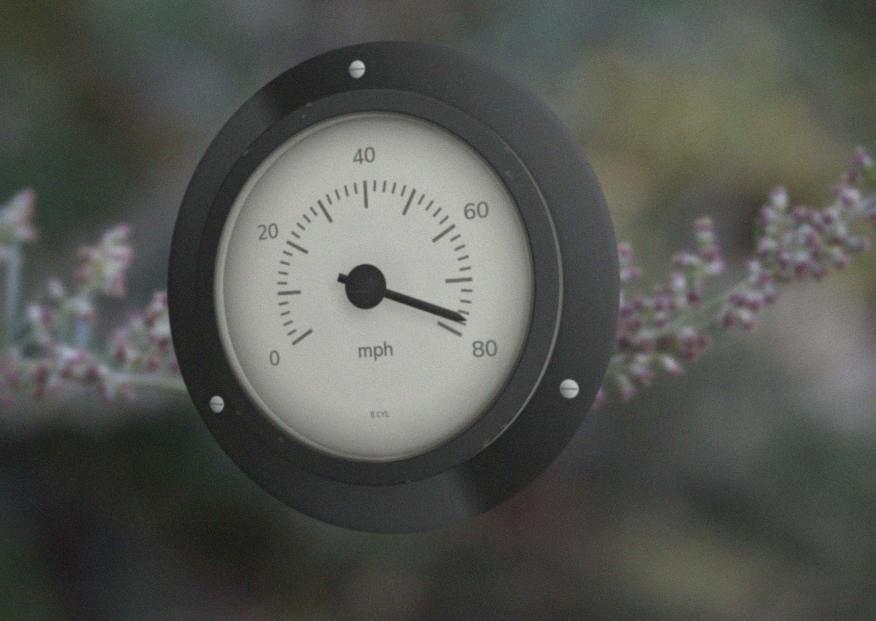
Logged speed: 77 mph
